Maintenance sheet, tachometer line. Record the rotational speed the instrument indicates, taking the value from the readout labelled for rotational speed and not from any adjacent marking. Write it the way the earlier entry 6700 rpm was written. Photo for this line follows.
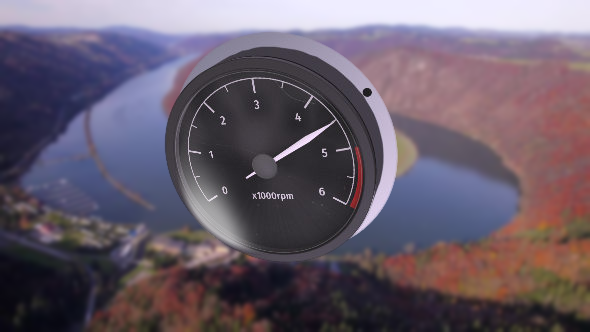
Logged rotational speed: 4500 rpm
